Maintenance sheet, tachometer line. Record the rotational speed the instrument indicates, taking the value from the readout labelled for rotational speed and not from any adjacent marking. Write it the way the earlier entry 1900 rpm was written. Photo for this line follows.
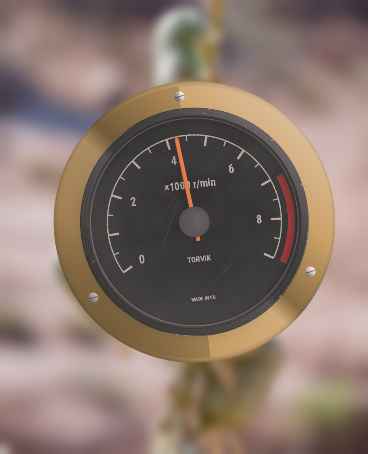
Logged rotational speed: 4250 rpm
